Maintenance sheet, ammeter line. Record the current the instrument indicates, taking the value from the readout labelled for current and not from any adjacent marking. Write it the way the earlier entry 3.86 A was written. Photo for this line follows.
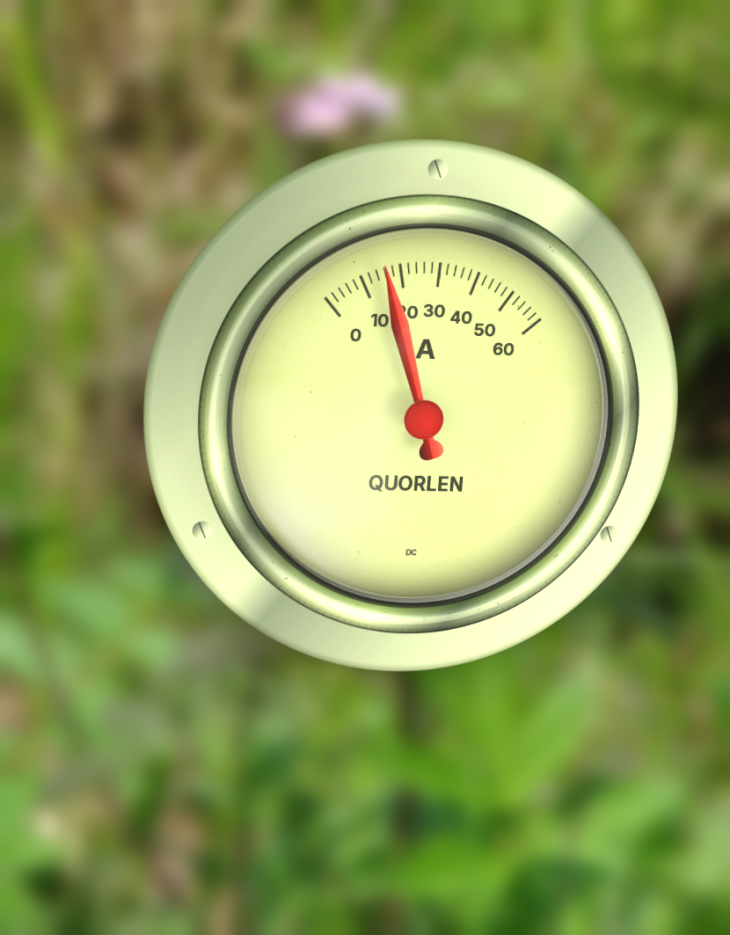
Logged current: 16 A
